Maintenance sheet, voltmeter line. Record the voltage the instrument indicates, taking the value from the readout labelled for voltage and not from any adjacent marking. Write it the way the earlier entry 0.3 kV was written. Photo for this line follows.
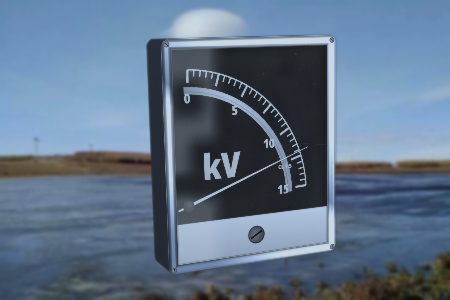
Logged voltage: 12 kV
